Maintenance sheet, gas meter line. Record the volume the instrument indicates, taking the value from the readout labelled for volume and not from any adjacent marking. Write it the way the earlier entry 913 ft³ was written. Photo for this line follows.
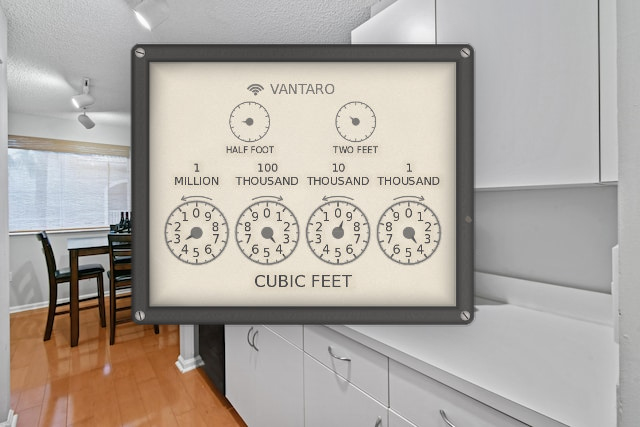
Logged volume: 339400 ft³
